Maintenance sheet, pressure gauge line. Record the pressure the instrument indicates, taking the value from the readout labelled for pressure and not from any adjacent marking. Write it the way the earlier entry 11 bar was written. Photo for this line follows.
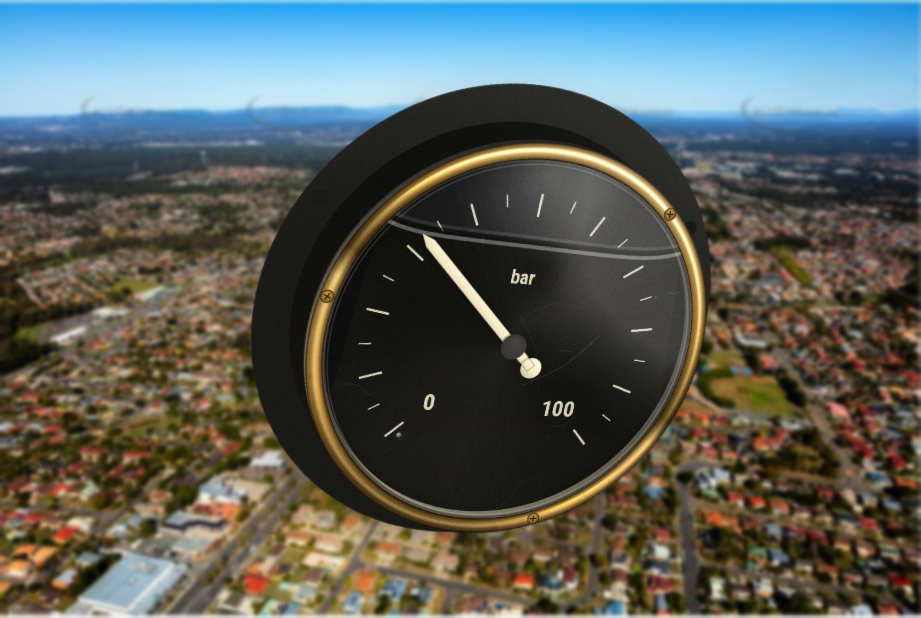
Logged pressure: 32.5 bar
